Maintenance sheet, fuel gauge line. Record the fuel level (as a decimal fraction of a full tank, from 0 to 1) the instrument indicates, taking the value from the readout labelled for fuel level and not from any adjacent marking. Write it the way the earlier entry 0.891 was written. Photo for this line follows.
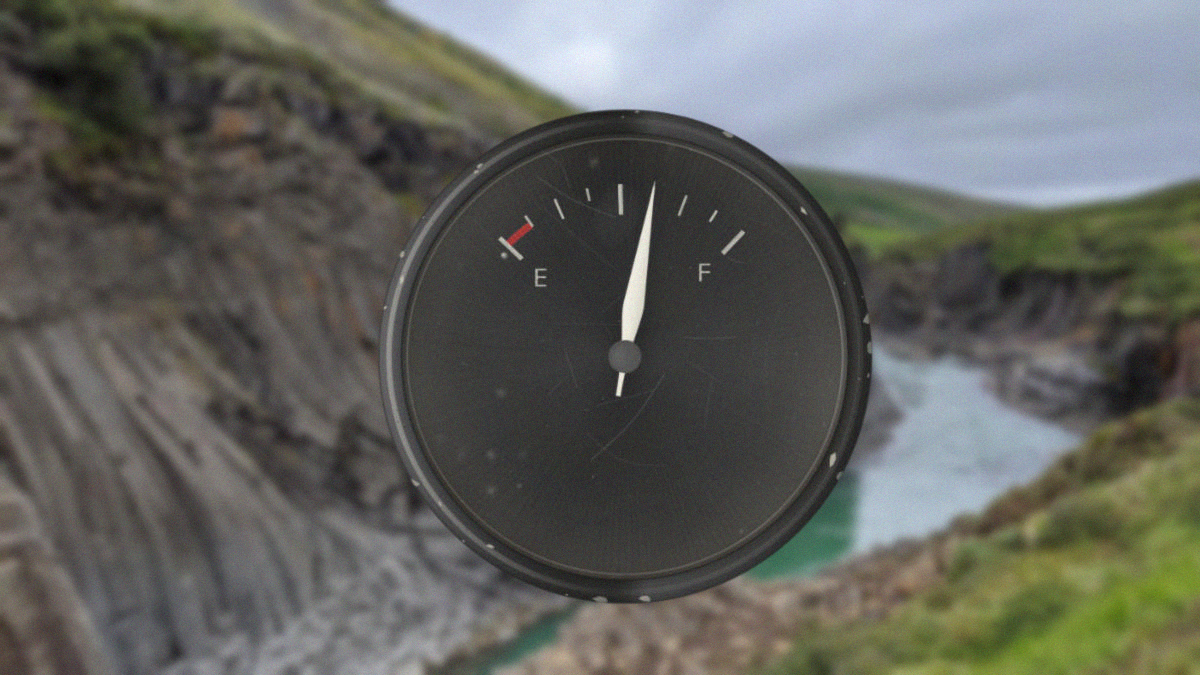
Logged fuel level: 0.625
